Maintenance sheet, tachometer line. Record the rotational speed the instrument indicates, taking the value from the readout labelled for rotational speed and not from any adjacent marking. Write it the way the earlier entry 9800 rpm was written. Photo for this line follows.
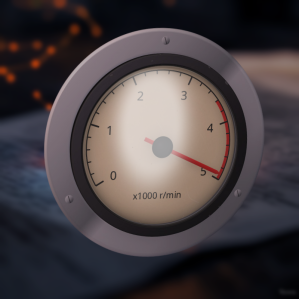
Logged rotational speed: 4900 rpm
